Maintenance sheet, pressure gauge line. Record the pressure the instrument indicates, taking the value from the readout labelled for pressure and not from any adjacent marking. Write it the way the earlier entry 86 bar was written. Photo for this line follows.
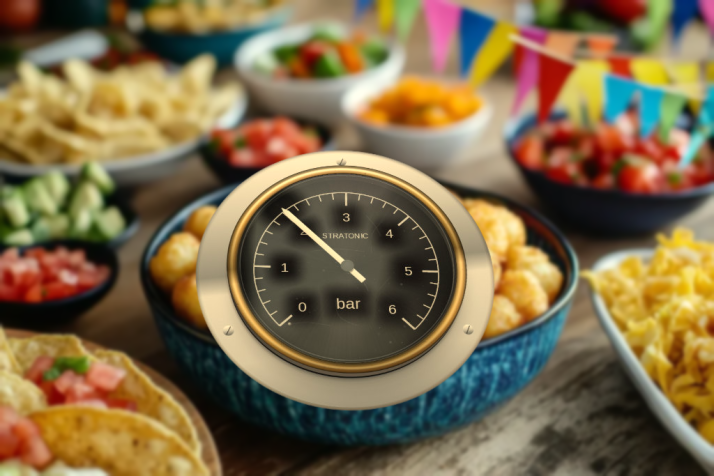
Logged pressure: 2 bar
